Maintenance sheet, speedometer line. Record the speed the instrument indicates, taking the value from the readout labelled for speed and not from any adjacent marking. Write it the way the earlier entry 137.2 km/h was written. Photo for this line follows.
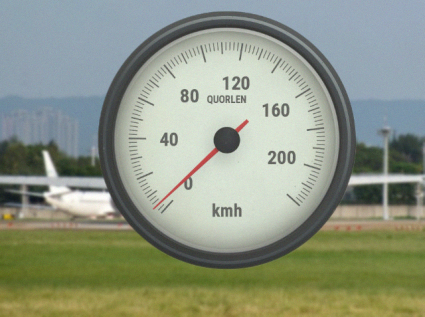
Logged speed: 4 km/h
